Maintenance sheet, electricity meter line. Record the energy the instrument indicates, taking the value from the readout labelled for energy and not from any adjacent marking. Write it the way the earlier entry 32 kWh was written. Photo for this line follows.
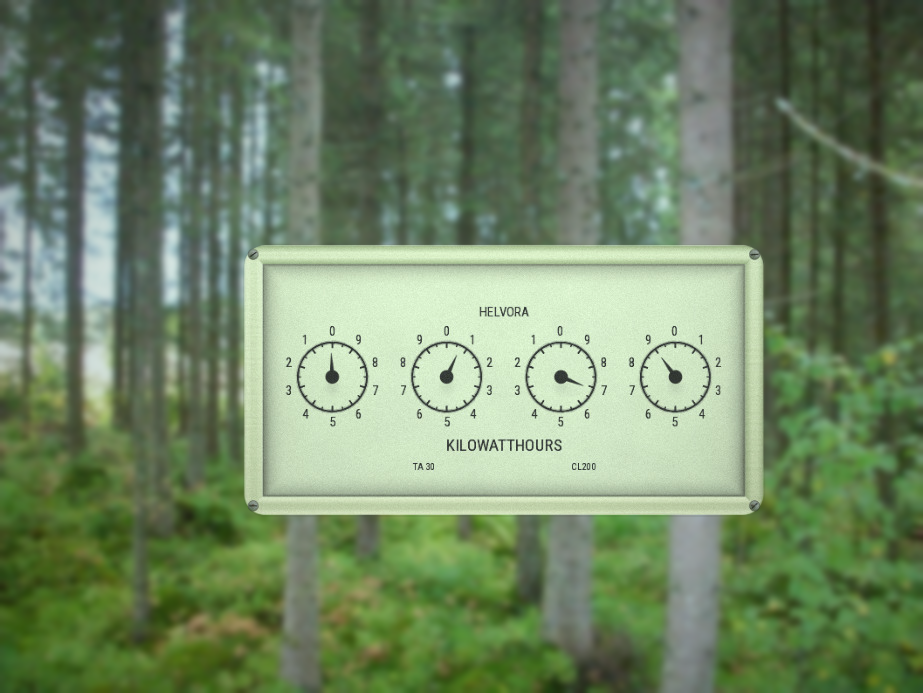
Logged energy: 69 kWh
